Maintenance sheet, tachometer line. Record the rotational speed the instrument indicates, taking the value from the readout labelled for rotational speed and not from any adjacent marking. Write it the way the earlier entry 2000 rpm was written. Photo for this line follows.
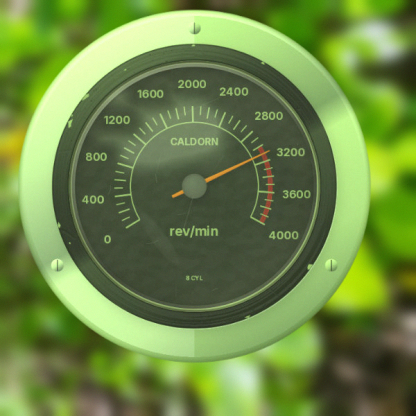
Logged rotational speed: 3100 rpm
